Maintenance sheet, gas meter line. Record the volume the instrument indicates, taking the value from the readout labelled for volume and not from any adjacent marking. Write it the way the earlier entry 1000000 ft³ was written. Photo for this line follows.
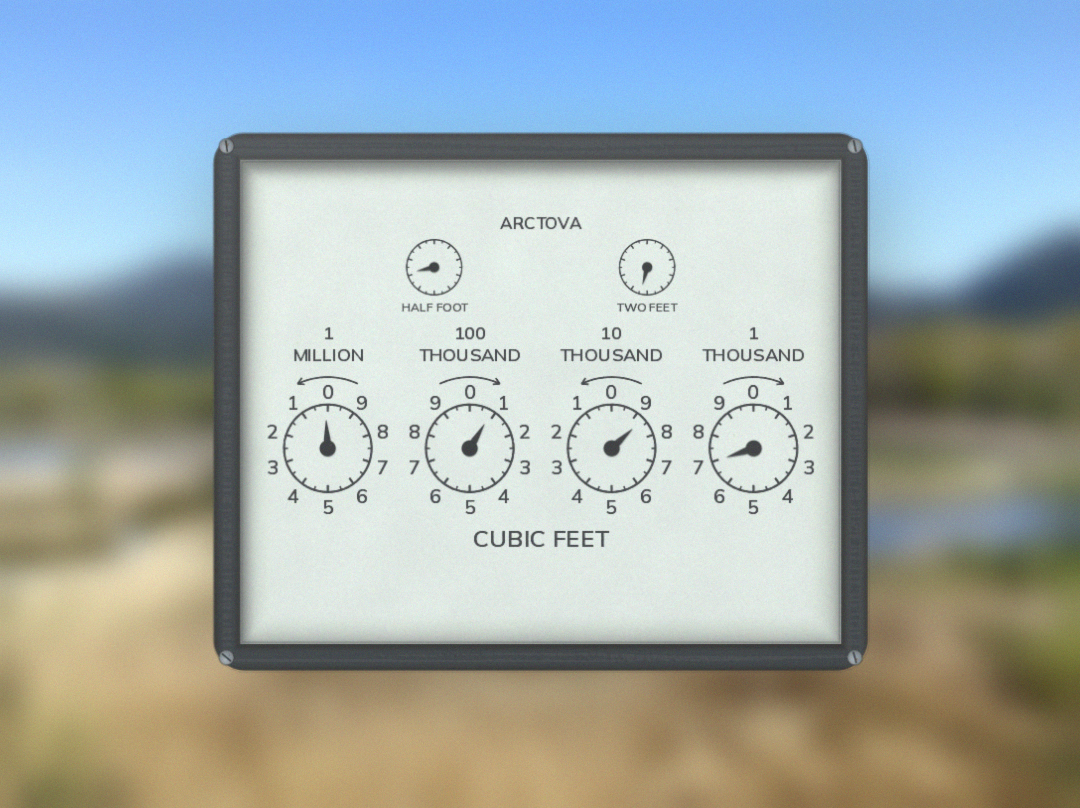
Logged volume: 8700 ft³
